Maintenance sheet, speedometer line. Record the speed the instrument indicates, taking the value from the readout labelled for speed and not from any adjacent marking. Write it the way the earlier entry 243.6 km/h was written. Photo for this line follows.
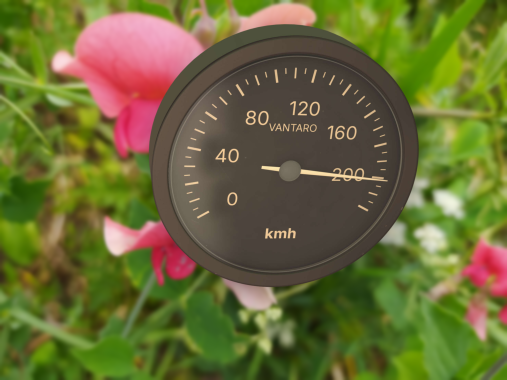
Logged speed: 200 km/h
